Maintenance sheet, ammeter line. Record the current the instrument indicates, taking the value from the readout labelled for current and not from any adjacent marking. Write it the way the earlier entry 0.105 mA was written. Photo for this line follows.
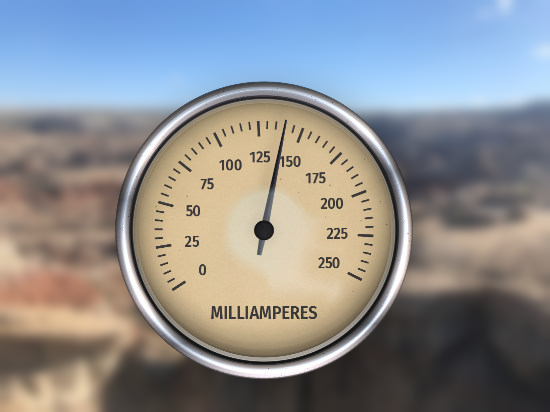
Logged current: 140 mA
